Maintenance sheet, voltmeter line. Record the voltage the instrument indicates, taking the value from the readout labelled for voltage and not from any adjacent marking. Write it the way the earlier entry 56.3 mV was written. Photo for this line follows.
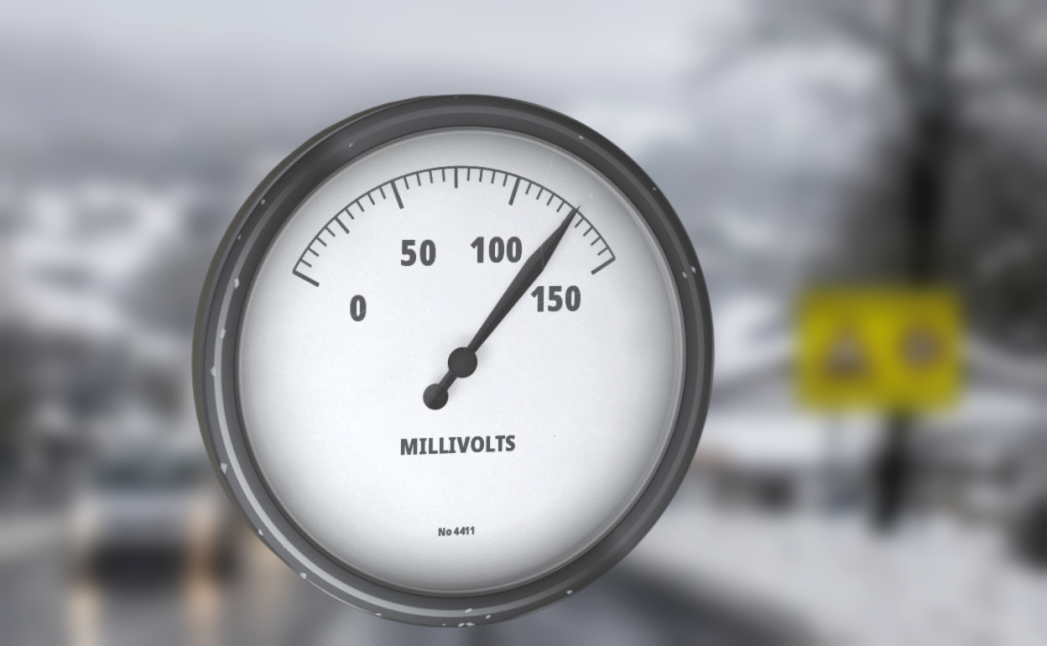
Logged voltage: 125 mV
